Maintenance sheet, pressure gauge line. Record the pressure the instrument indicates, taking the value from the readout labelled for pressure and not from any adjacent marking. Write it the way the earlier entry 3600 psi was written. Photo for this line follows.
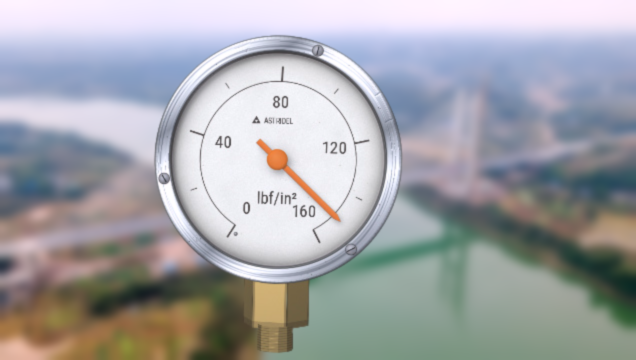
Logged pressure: 150 psi
